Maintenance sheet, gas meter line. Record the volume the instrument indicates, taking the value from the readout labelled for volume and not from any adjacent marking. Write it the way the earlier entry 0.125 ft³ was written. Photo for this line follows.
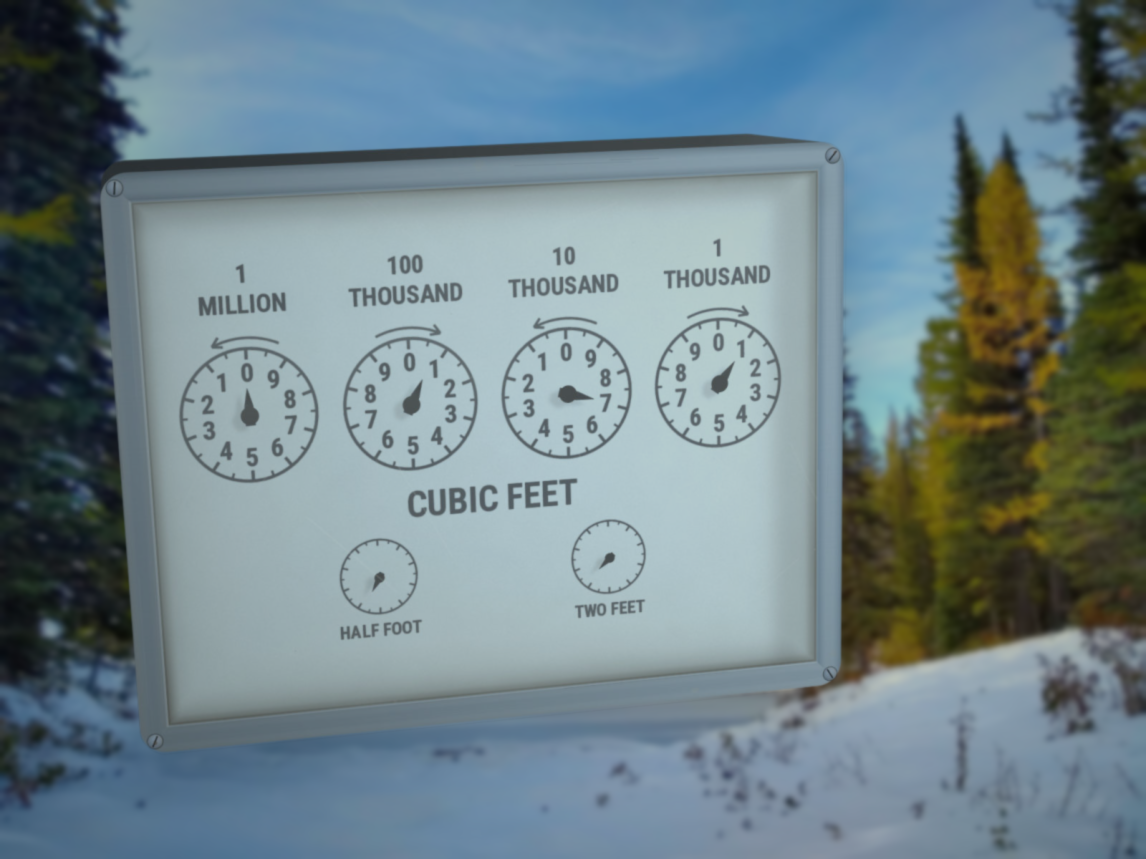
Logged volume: 7100 ft³
